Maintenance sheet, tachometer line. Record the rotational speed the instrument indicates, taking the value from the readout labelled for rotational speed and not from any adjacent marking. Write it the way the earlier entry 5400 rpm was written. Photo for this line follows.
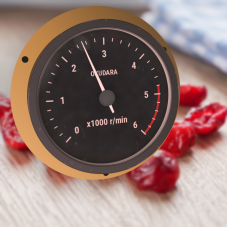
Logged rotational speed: 2500 rpm
